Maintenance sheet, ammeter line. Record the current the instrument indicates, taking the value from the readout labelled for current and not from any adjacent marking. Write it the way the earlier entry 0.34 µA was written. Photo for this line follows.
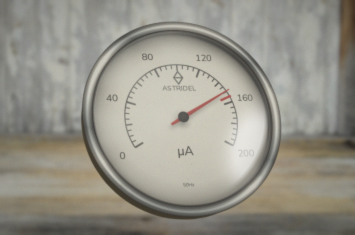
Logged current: 150 µA
